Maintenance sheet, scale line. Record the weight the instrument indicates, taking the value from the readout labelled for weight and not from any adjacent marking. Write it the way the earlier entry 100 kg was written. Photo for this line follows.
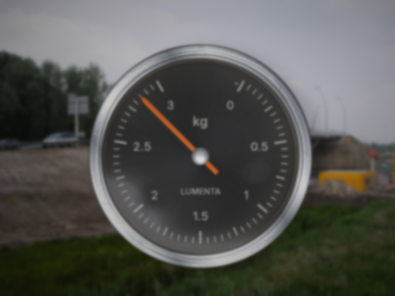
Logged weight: 2.85 kg
